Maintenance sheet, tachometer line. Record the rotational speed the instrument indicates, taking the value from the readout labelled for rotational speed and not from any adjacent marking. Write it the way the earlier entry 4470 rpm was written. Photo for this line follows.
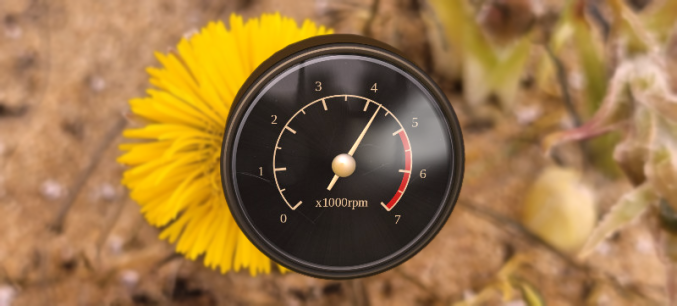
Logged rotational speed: 4250 rpm
